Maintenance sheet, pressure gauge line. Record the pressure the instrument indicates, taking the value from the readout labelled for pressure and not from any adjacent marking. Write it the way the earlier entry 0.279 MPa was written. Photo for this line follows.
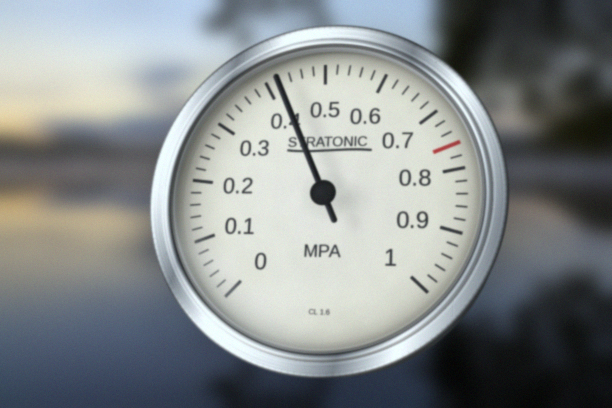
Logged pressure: 0.42 MPa
